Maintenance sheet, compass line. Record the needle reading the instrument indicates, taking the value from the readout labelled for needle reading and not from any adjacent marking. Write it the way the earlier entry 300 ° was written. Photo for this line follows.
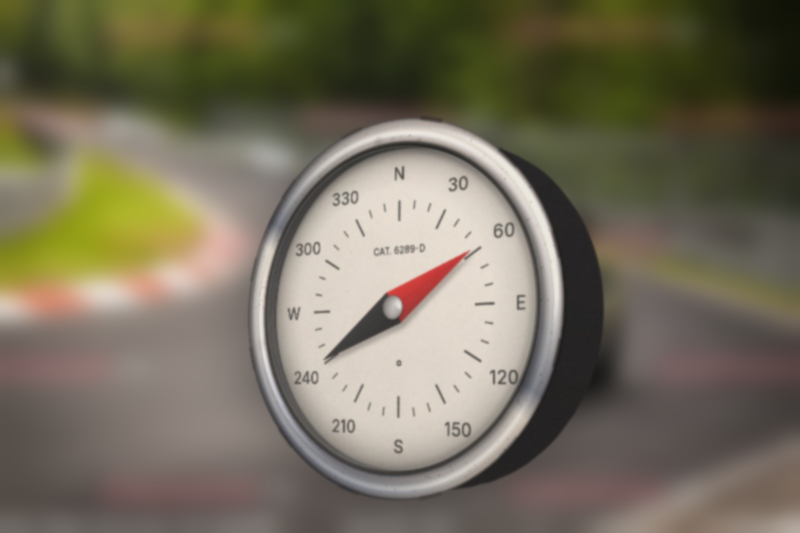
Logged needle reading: 60 °
